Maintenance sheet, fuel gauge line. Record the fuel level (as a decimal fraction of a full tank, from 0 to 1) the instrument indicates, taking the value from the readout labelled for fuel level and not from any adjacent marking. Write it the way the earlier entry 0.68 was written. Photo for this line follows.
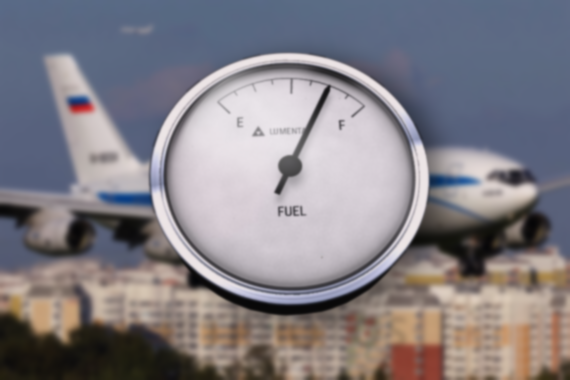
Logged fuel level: 0.75
